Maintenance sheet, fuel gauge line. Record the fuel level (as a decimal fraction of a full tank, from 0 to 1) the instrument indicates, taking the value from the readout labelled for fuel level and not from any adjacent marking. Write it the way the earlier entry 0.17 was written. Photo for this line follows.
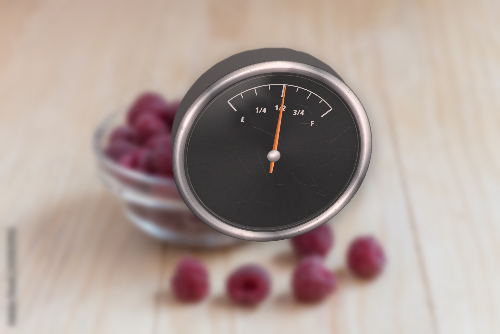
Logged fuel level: 0.5
